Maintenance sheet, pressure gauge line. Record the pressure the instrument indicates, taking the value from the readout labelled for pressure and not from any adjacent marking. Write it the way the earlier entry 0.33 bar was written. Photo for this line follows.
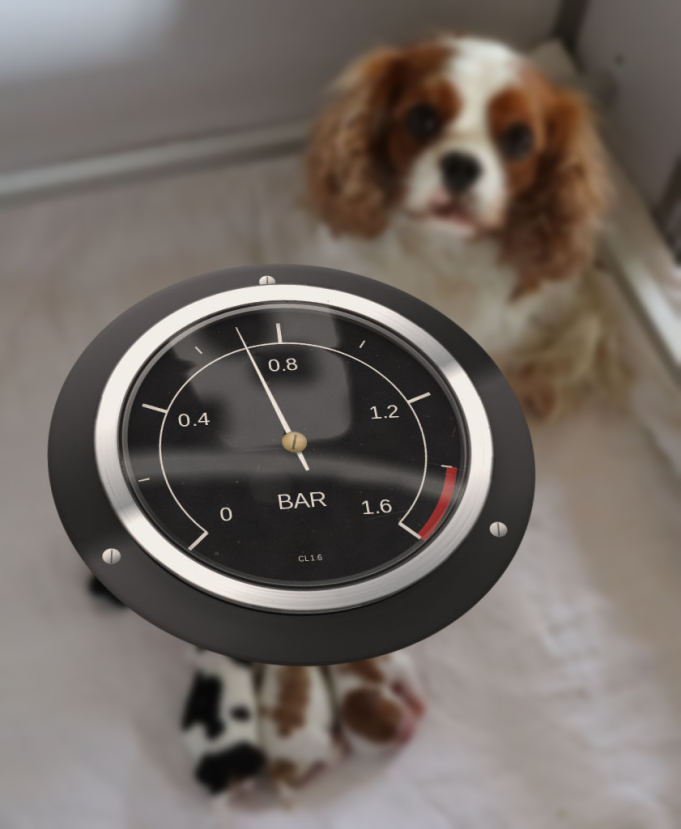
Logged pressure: 0.7 bar
